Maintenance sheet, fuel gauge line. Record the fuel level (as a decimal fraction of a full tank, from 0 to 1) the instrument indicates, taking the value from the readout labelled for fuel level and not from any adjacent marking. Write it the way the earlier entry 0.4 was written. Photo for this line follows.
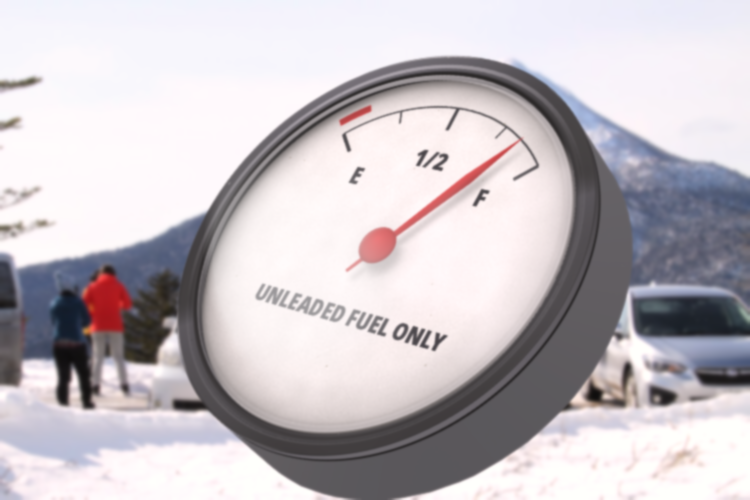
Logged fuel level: 0.875
